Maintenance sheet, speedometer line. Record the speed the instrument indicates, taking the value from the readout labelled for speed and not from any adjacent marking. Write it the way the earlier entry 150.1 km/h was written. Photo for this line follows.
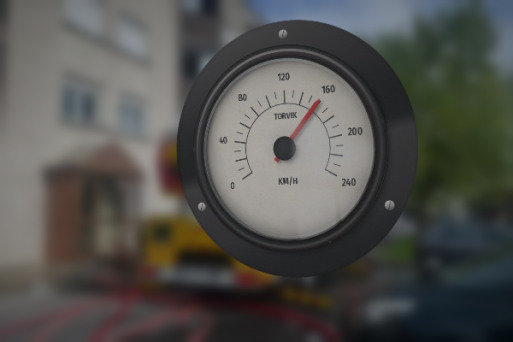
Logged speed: 160 km/h
